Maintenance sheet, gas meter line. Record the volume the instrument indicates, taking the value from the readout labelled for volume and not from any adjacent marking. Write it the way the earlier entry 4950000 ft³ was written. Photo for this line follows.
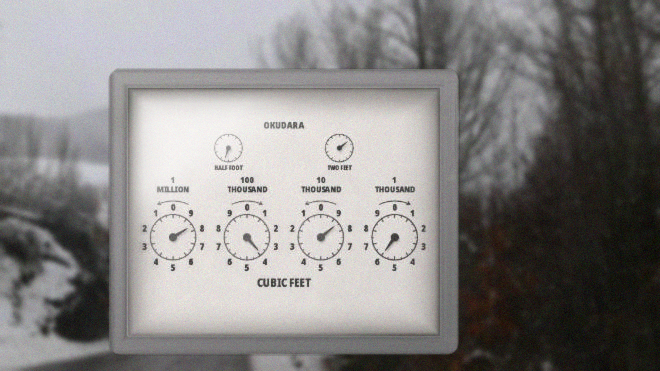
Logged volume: 838600 ft³
